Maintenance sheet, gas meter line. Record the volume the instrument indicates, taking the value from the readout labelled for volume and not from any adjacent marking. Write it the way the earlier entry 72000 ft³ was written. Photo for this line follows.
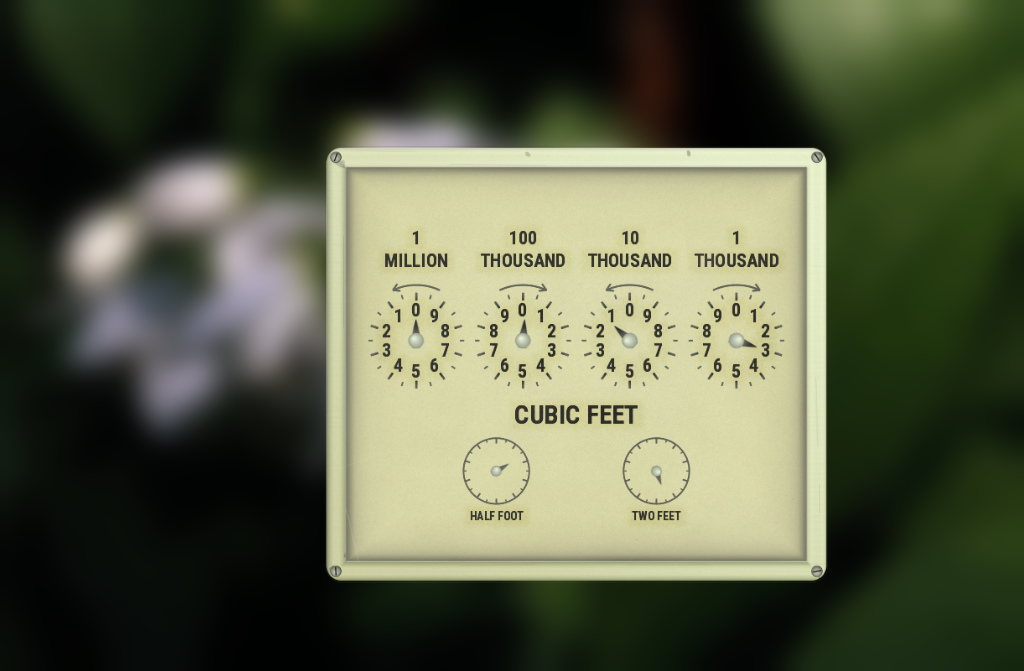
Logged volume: 1300 ft³
